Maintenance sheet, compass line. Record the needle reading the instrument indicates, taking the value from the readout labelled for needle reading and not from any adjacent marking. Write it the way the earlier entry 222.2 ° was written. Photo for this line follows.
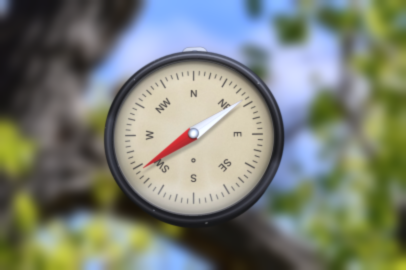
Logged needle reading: 235 °
